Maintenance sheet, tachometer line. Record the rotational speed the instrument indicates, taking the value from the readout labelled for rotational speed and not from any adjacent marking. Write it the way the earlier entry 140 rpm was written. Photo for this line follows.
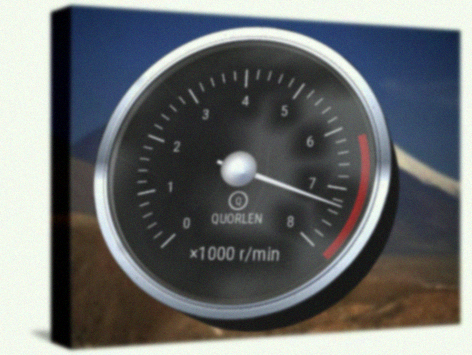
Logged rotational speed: 7300 rpm
